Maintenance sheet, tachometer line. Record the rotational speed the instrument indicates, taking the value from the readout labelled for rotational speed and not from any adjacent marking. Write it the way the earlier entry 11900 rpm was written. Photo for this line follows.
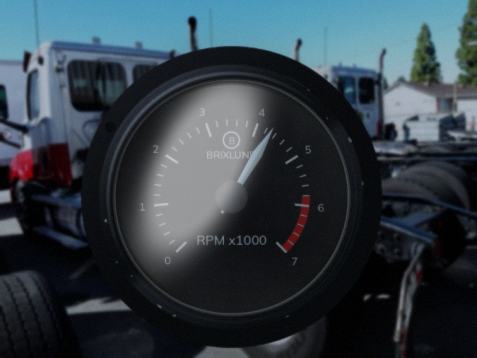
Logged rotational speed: 4300 rpm
